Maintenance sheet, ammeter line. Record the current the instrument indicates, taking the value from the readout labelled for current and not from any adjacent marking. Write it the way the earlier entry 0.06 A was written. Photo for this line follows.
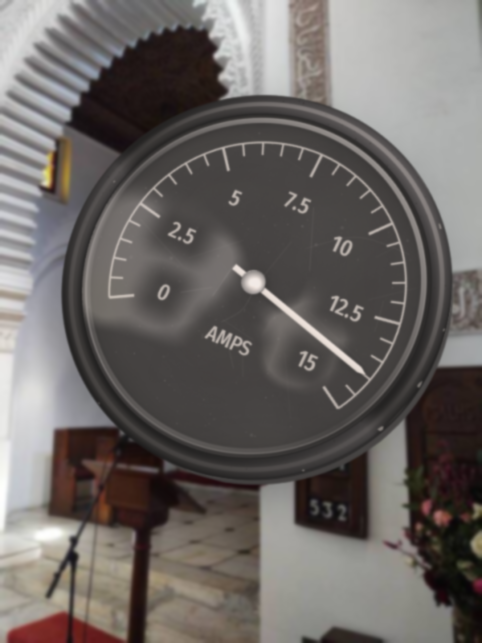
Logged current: 14 A
